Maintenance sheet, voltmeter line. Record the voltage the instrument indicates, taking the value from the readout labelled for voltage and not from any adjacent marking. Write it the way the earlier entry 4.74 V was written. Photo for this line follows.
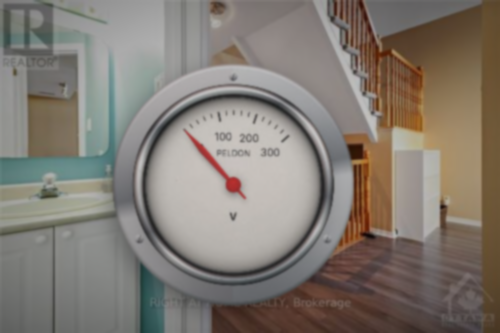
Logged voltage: 0 V
